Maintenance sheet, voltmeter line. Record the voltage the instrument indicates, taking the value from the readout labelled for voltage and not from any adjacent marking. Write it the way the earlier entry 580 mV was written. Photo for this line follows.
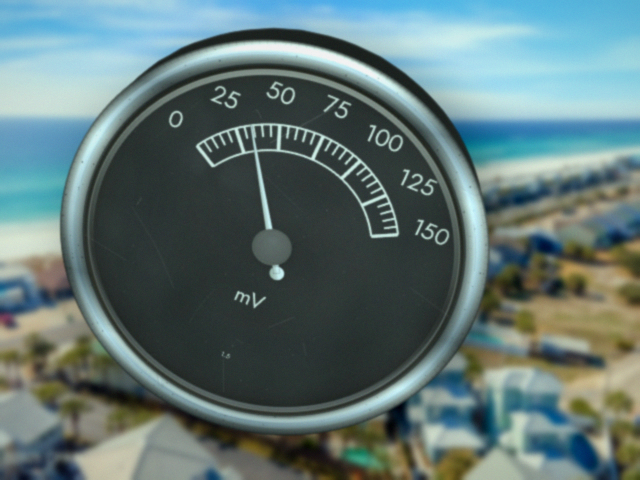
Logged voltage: 35 mV
